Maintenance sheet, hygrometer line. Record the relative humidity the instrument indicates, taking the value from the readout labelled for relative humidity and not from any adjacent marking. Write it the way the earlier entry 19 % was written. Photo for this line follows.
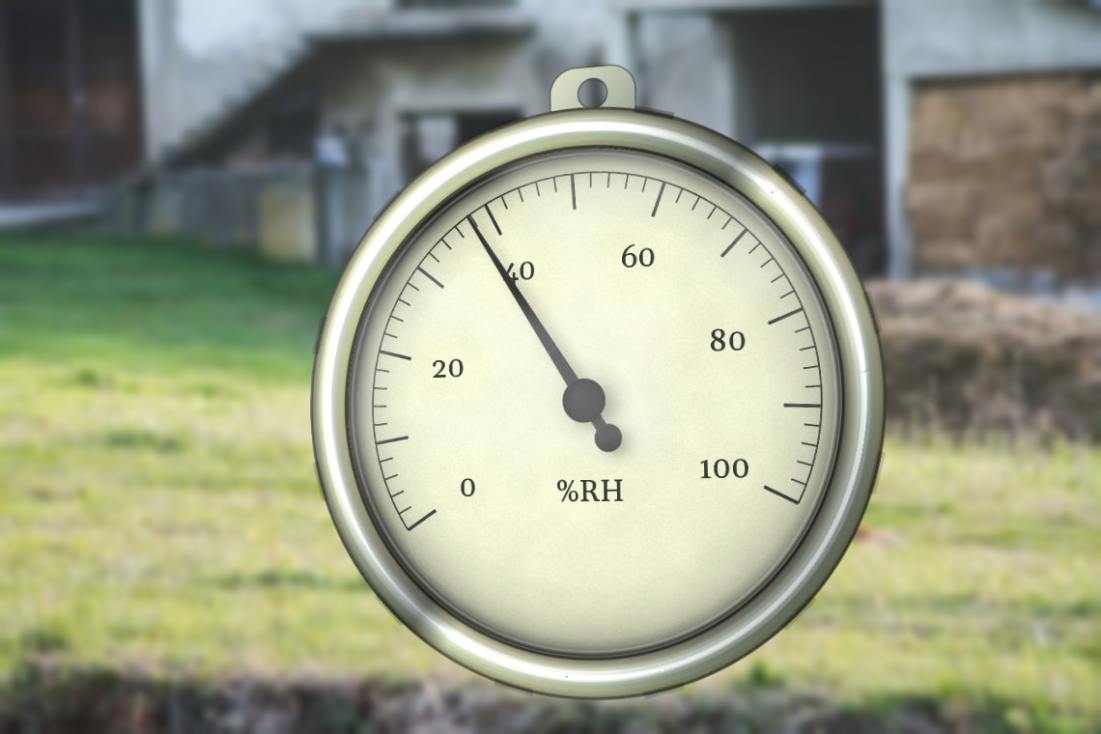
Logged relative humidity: 38 %
